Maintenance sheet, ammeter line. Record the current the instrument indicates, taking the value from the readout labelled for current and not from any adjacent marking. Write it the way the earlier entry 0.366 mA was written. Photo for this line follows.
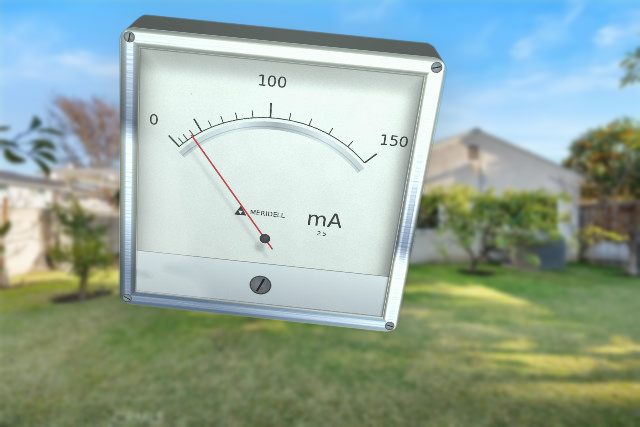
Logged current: 40 mA
